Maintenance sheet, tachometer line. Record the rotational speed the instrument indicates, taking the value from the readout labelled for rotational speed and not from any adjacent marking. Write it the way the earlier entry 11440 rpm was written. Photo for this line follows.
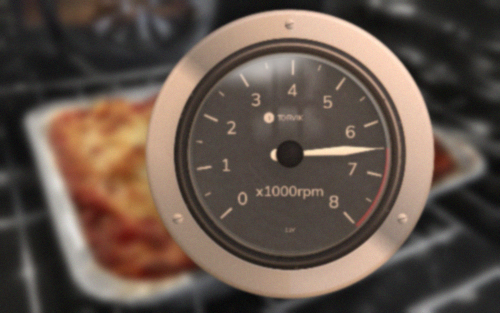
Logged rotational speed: 6500 rpm
